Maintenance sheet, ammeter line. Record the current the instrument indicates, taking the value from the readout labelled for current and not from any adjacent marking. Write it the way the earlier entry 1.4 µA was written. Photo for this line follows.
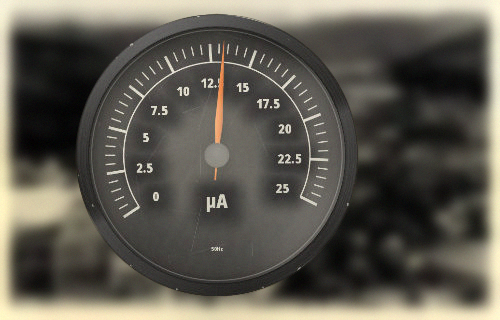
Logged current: 13.25 µA
